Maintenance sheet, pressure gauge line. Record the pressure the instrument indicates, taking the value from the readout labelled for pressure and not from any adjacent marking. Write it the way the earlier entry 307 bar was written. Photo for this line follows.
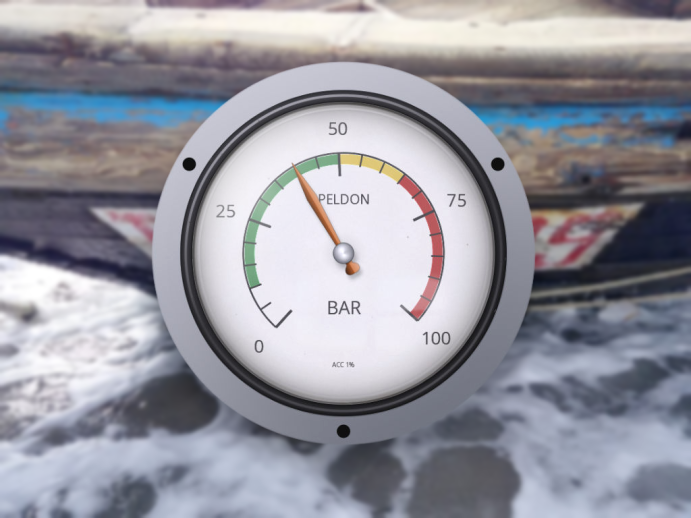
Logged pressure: 40 bar
